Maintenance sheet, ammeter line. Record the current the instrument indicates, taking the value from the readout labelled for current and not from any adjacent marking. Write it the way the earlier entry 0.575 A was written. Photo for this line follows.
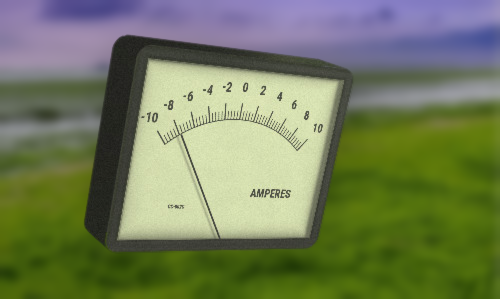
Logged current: -8 A
